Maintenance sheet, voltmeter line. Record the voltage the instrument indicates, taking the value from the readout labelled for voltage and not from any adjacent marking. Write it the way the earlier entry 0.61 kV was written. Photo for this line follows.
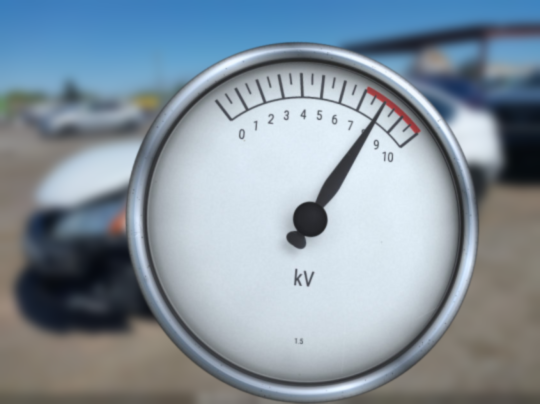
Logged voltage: 8 kV
